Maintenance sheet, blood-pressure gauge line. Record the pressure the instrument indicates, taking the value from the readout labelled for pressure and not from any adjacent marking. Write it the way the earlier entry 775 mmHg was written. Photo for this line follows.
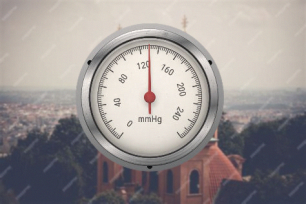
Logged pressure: 130 mmHg
